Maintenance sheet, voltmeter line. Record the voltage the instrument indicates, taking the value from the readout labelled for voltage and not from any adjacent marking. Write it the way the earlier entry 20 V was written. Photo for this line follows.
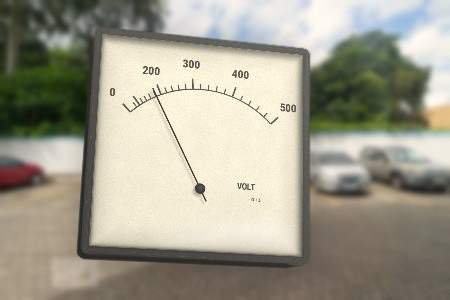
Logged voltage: 180 V
